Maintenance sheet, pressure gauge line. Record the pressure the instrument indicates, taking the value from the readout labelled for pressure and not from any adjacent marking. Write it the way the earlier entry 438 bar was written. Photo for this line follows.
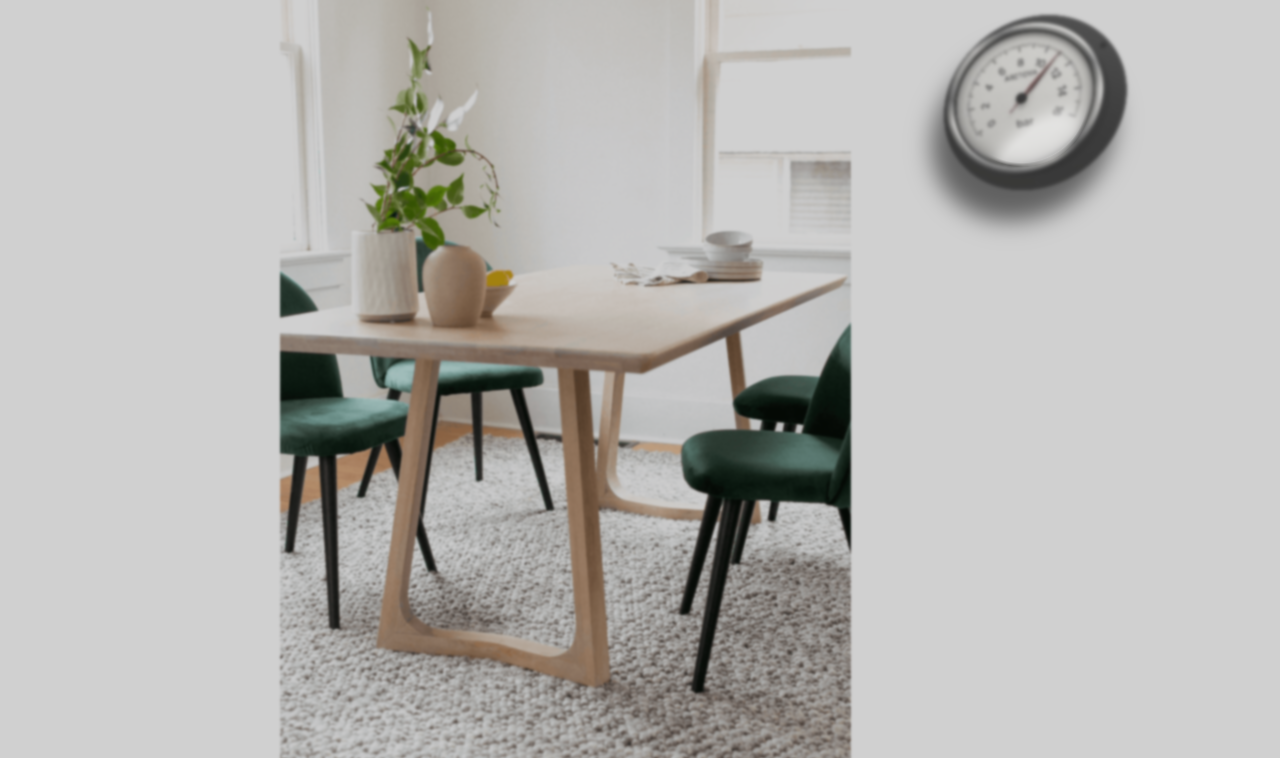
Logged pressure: 11 bar
